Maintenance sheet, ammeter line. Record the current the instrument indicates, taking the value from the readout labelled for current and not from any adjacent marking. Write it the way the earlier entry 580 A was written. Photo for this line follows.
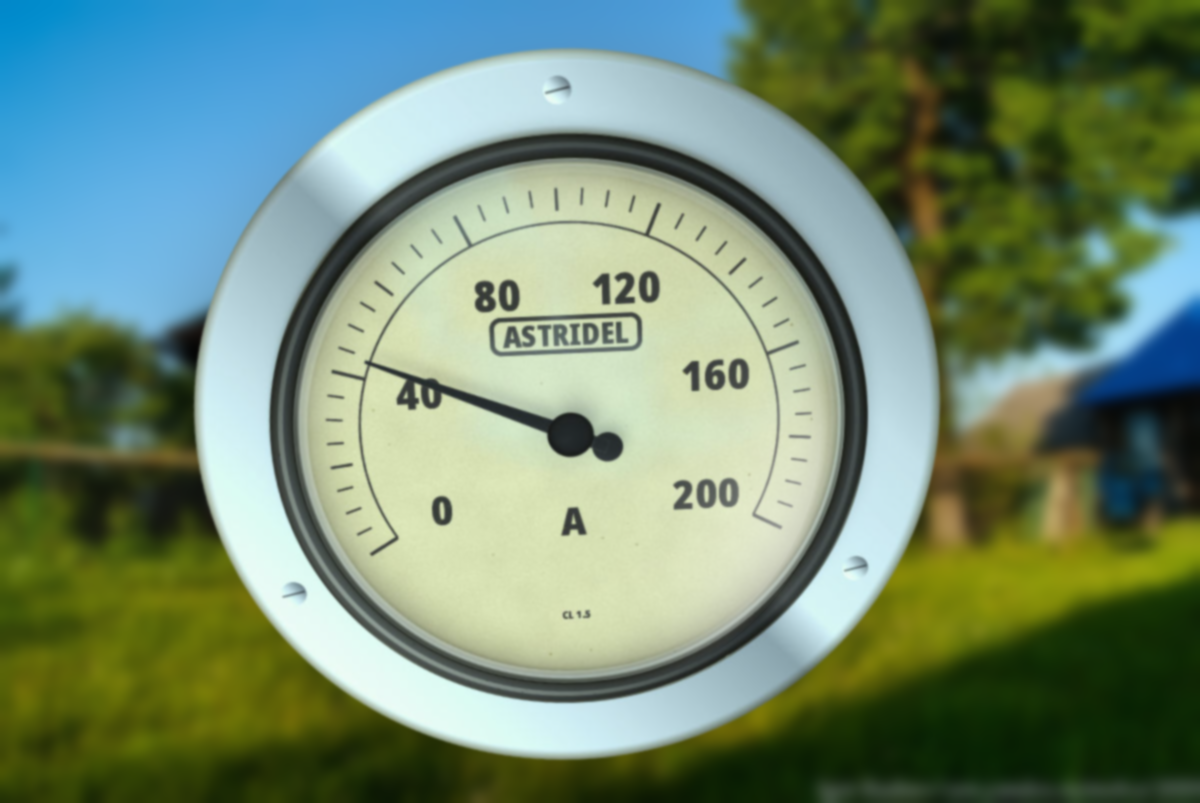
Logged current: 45 A
